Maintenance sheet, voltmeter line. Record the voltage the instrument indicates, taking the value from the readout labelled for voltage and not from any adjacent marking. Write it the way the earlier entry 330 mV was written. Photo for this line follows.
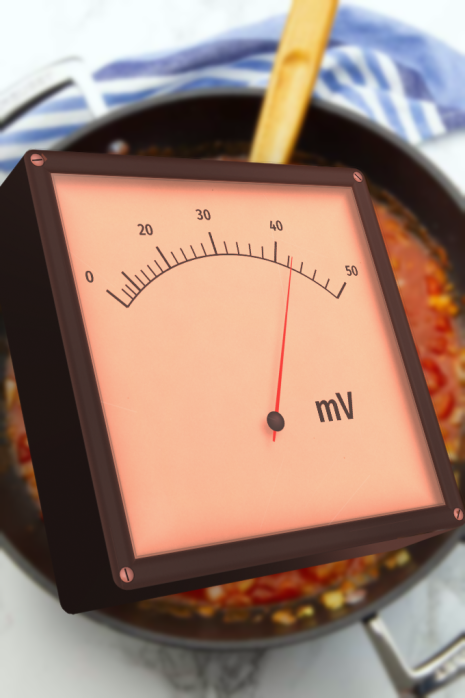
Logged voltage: 42 mV
